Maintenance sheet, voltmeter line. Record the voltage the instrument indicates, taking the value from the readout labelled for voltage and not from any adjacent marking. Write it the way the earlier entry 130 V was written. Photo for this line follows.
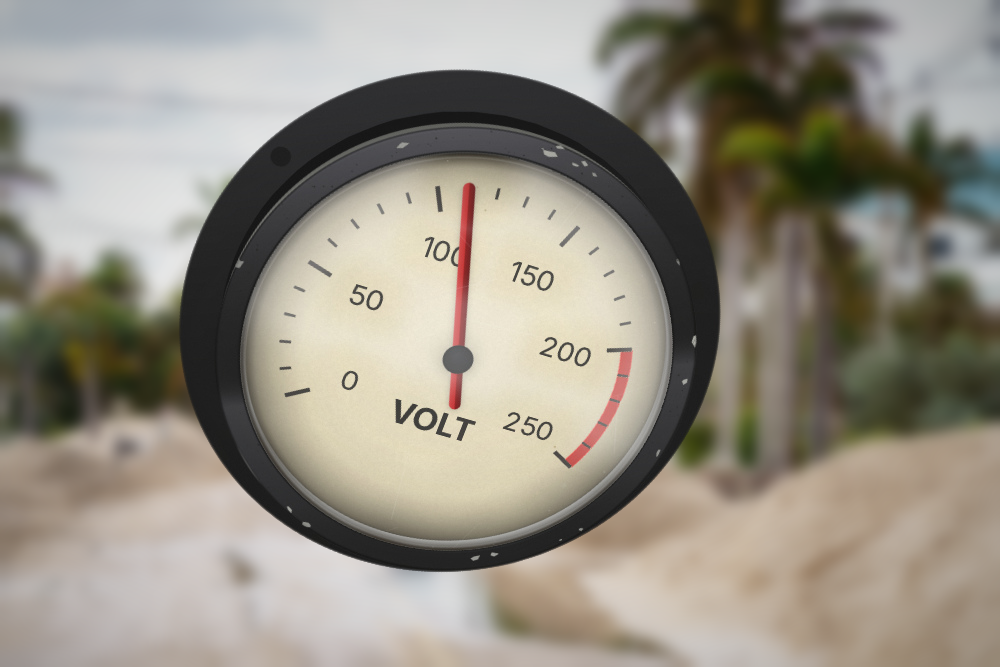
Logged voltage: 110 V
